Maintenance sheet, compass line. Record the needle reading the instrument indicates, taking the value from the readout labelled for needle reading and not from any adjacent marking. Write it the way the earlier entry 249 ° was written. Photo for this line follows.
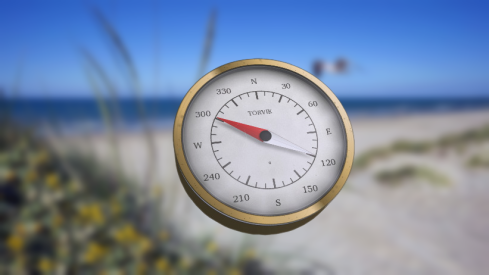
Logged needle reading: 300 °
